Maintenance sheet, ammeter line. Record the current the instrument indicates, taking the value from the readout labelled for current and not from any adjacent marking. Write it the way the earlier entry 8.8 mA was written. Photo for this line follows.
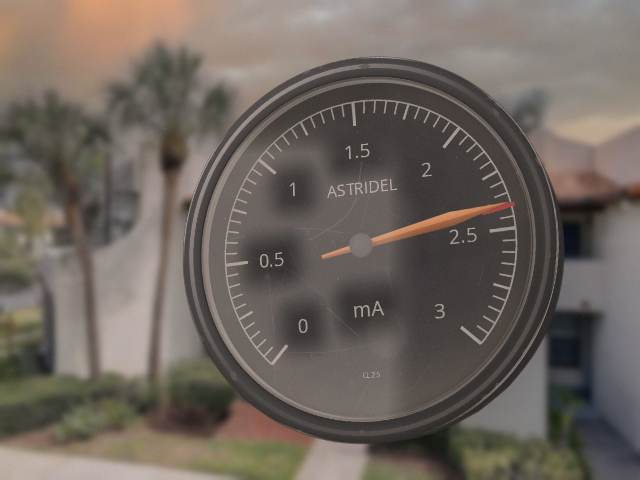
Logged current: 2.4 mA
